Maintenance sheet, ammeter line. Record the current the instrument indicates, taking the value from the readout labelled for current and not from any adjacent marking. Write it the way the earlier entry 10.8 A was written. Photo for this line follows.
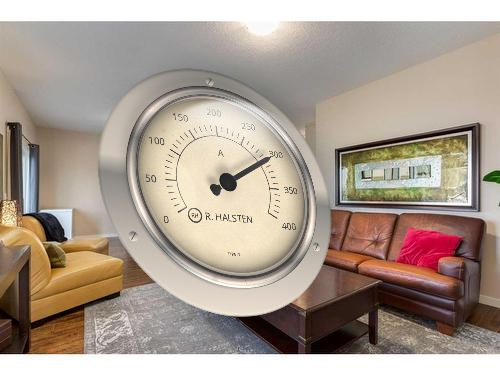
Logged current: 300 A
